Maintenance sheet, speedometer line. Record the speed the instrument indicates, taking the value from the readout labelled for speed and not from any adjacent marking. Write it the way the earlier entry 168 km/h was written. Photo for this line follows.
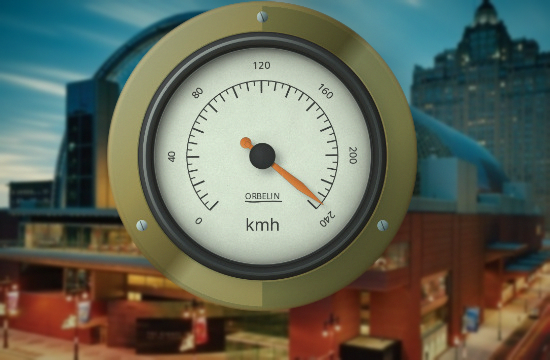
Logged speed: 235 km/h
